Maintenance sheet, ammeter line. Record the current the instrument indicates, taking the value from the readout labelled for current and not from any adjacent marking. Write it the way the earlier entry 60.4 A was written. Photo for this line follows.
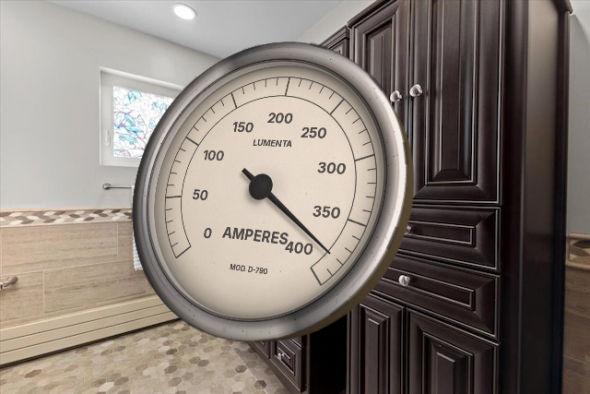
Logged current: 380 A
